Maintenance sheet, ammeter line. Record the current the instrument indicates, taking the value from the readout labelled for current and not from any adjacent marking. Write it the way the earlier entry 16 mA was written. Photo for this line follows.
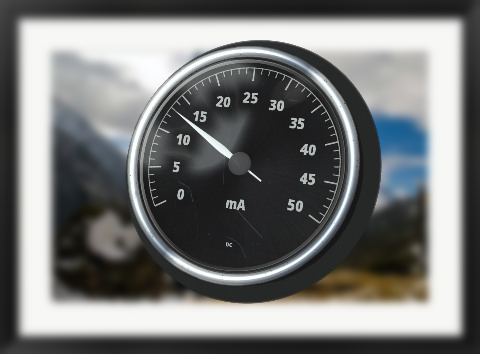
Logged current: 13 mA
